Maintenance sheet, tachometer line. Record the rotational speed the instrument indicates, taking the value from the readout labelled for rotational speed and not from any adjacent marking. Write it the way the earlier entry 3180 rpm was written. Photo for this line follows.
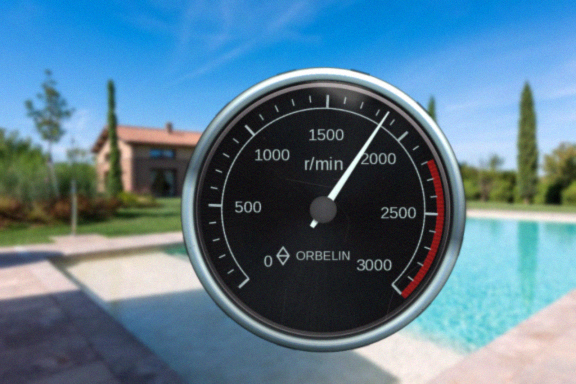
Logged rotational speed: 1850 rpm
